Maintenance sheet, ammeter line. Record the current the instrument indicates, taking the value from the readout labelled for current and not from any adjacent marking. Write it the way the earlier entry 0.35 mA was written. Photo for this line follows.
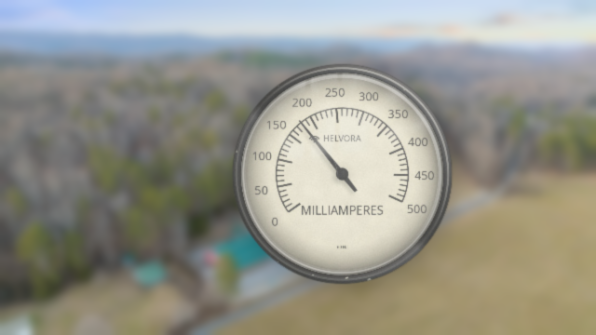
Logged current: 180 mA
